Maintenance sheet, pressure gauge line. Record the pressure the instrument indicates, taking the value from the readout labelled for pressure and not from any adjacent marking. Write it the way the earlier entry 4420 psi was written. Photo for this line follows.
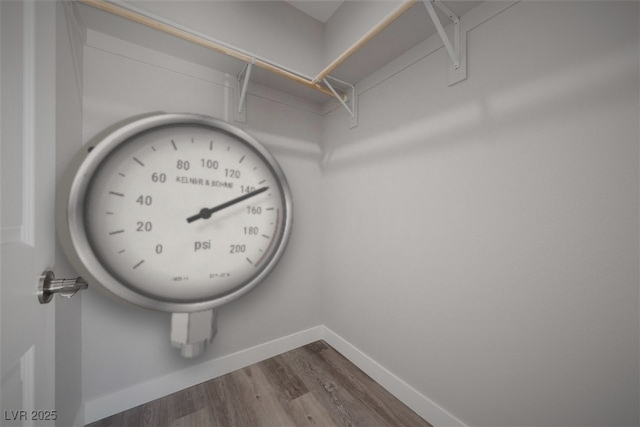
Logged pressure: 145 psi
